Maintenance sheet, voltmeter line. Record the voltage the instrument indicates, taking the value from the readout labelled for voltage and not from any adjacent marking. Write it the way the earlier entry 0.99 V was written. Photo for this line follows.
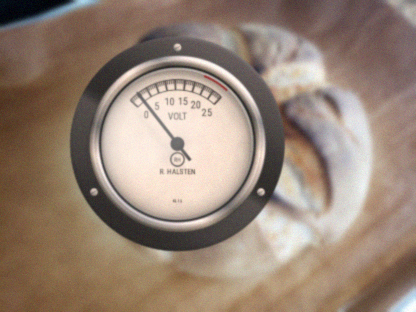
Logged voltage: 2.5 V
